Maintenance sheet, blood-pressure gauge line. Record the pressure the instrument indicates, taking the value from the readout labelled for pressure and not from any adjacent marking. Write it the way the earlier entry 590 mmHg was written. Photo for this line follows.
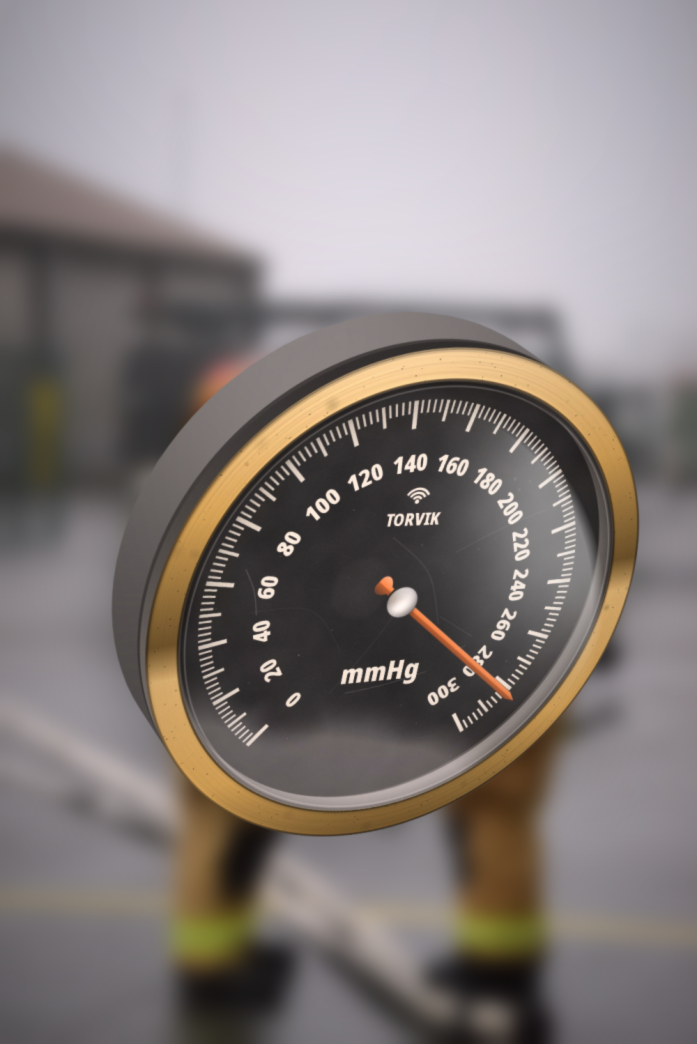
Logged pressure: 282 mmHg
